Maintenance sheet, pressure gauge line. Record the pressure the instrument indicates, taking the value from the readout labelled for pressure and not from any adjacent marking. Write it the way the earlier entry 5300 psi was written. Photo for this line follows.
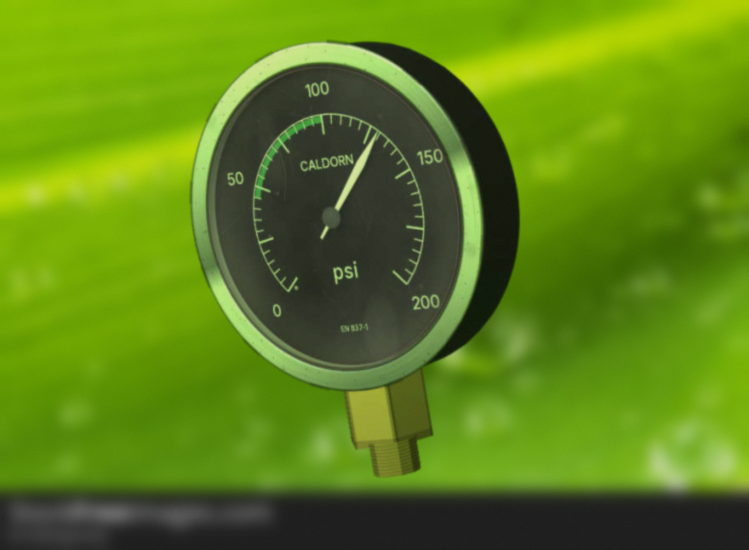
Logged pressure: 130 psi
